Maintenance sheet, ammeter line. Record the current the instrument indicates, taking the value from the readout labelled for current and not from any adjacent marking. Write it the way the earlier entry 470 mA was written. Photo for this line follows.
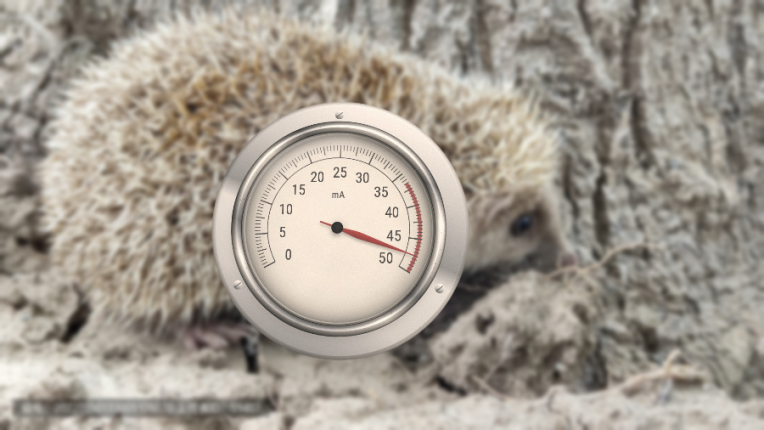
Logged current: 47.5 mA
